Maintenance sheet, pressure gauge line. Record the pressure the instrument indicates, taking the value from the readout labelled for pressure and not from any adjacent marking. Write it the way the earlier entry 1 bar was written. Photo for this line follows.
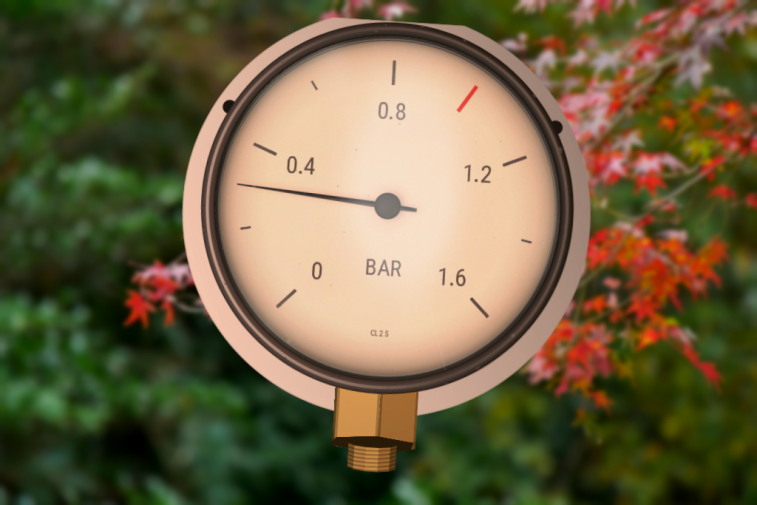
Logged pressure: 0.3 bar
